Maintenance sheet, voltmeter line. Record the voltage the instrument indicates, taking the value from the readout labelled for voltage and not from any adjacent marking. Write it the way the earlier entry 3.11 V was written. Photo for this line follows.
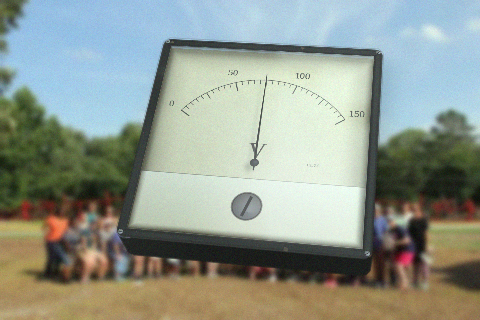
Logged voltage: 75 V
